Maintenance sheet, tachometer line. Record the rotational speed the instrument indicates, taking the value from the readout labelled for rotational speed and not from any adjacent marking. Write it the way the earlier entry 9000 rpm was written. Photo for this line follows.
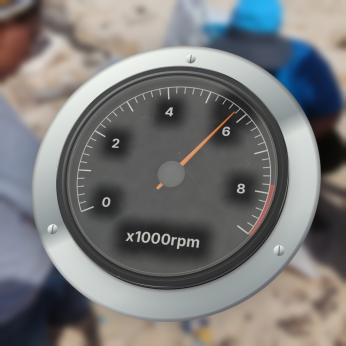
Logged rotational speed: 5800 rpm
